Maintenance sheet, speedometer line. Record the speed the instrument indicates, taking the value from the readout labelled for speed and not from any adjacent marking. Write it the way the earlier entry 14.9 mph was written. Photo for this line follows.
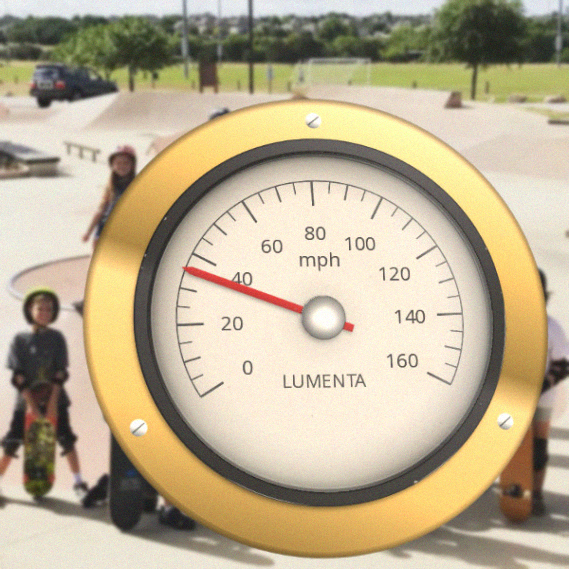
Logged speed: 35 mph
